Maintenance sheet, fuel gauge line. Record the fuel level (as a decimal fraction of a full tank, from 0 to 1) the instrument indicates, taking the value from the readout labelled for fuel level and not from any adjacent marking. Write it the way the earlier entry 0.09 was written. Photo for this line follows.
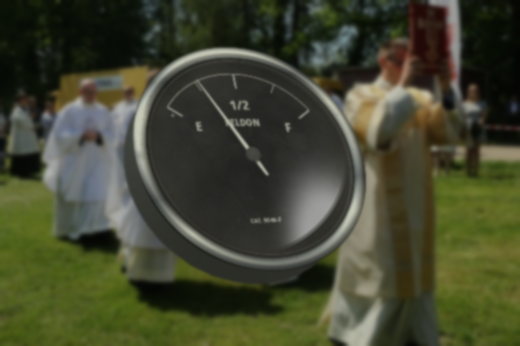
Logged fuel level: 0.25
